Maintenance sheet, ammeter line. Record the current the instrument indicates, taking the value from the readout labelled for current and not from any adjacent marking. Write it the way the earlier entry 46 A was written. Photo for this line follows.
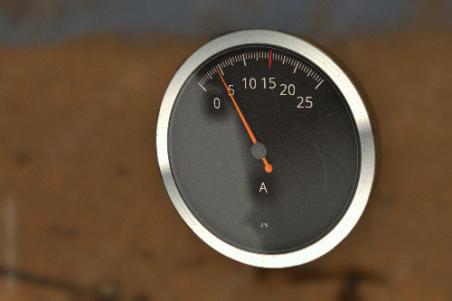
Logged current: 5 A
